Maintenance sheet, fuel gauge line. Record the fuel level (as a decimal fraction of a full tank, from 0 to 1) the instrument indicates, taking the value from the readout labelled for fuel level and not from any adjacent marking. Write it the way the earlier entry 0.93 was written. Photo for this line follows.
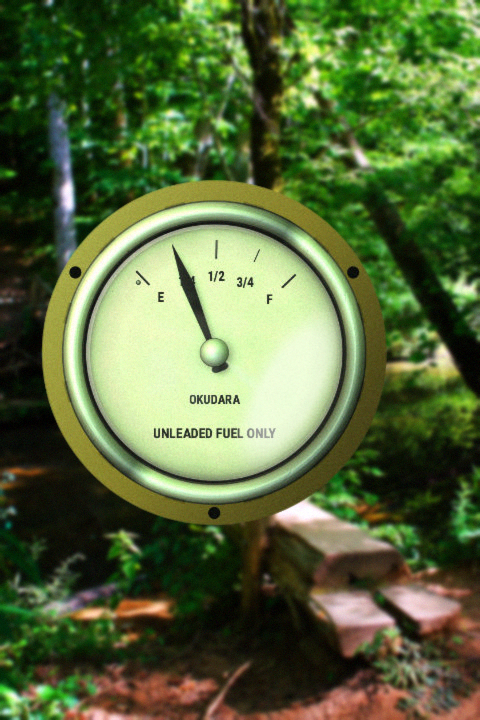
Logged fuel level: 0.25
